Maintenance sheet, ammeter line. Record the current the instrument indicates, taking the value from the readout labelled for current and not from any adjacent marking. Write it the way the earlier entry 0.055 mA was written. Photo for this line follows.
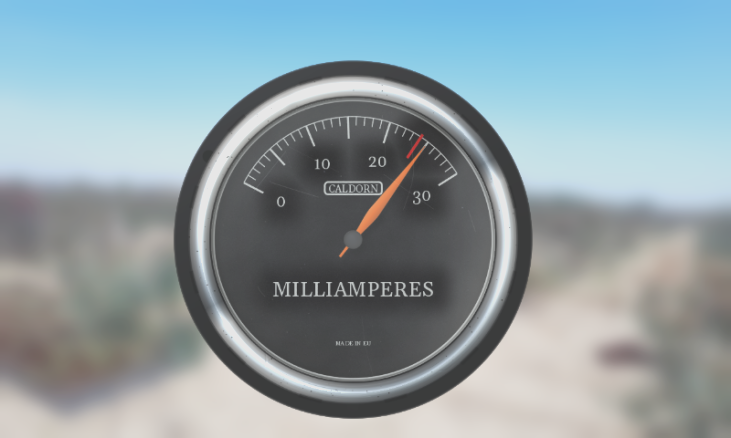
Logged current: 25 mA
